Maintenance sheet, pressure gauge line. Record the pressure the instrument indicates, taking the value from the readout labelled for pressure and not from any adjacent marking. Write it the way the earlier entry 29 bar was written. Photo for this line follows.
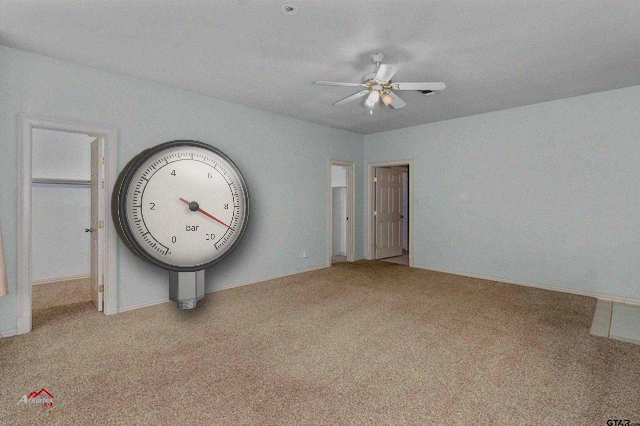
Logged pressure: 9 bar
